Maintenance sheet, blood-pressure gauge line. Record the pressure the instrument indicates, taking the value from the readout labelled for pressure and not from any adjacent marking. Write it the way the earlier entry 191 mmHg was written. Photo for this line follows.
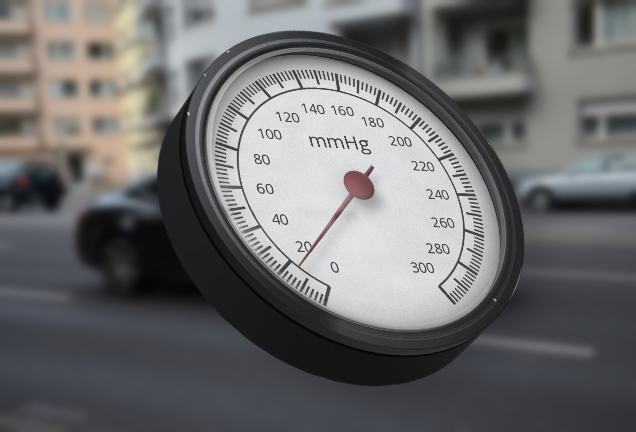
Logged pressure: 16 mmHg
